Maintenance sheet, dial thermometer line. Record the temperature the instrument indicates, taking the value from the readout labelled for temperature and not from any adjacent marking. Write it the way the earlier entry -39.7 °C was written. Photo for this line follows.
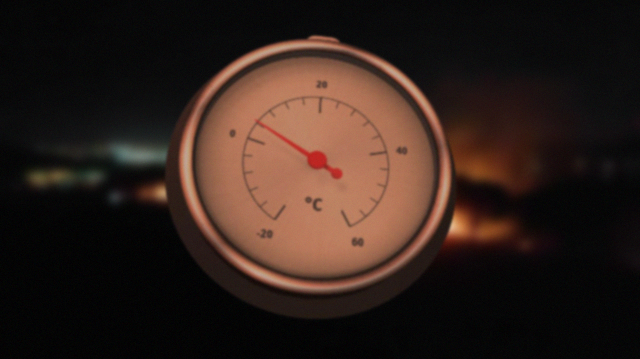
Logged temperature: 4 °C
